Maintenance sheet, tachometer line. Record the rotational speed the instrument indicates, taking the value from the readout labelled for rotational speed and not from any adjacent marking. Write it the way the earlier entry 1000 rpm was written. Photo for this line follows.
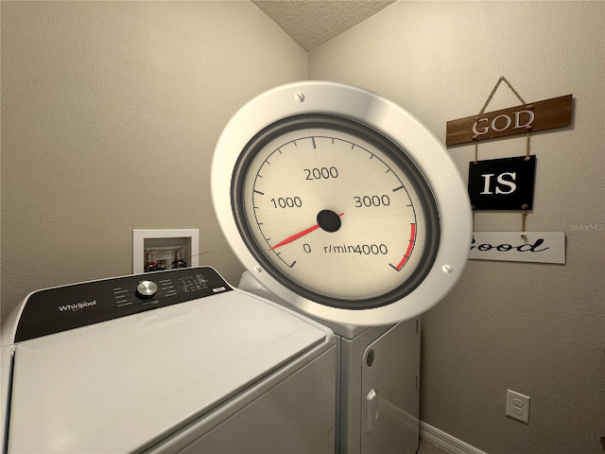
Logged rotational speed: 300 rpm
